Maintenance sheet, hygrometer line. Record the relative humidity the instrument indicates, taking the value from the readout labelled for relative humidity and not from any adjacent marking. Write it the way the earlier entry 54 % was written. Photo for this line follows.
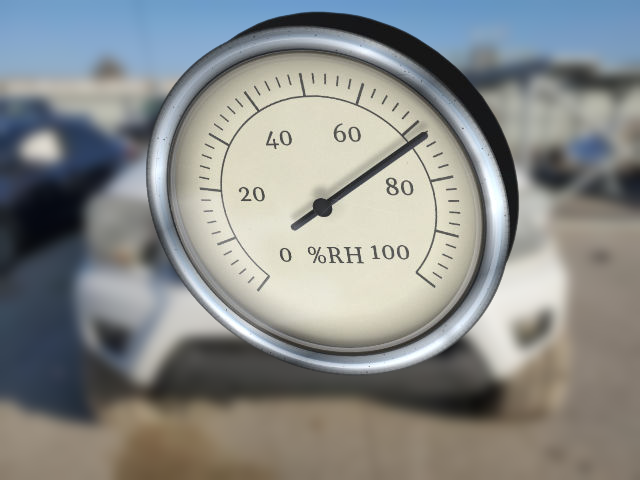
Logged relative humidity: 72 %
